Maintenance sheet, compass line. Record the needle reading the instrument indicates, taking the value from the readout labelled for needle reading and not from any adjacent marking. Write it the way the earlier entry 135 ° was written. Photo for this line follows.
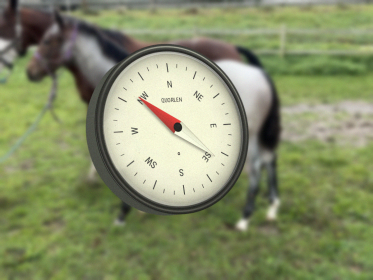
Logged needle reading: 310 °
